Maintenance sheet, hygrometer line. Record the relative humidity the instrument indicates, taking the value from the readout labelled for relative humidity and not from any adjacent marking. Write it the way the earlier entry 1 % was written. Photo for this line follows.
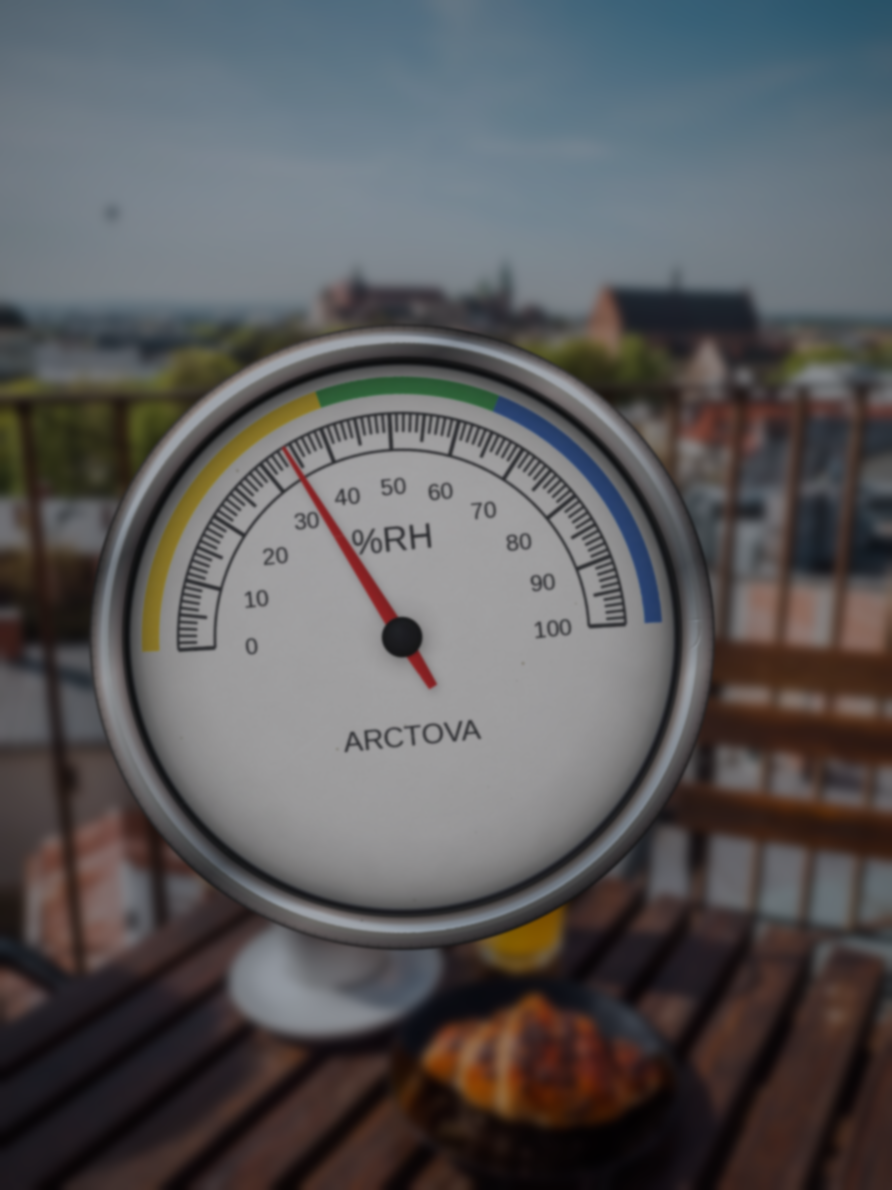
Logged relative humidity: 34 %
